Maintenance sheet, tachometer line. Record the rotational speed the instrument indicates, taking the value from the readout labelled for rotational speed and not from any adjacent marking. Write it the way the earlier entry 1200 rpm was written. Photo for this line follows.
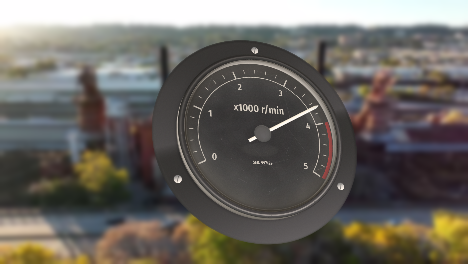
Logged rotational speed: 3700 rpm
